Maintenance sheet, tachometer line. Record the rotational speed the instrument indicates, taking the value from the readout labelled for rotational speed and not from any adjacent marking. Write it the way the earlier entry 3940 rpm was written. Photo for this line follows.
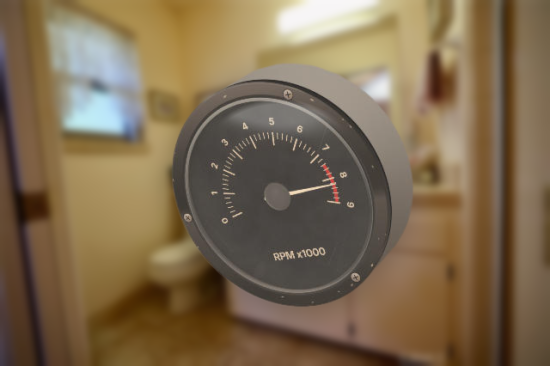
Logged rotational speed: 8200 rpm
